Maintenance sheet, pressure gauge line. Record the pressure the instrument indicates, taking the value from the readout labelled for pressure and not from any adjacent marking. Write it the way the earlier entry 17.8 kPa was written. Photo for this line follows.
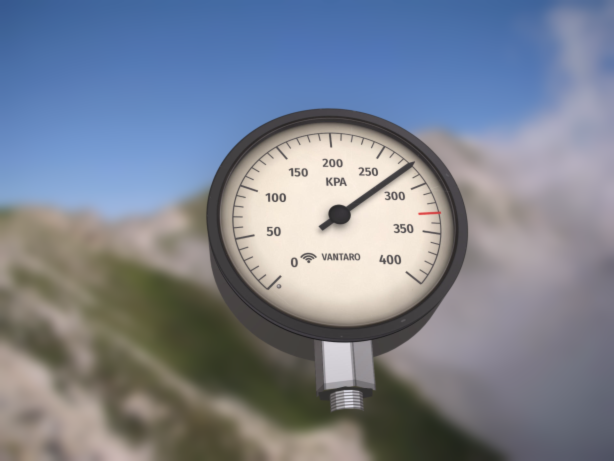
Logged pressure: 280 kPa
